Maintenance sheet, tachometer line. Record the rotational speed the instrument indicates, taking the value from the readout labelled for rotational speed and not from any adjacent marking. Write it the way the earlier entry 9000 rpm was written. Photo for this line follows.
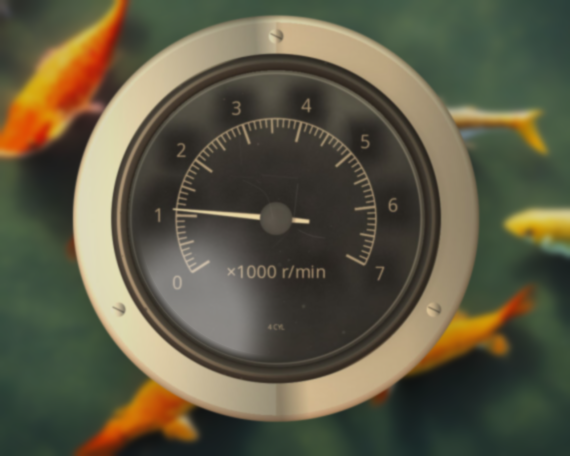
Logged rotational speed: 1100 rpm
